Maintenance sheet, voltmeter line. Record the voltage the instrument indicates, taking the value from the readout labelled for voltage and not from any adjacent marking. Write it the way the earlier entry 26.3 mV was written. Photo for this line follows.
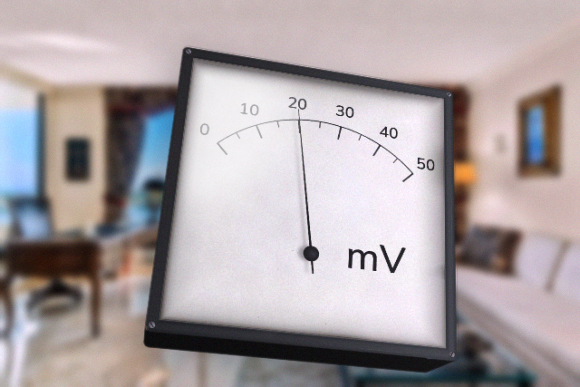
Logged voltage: 20 mV
